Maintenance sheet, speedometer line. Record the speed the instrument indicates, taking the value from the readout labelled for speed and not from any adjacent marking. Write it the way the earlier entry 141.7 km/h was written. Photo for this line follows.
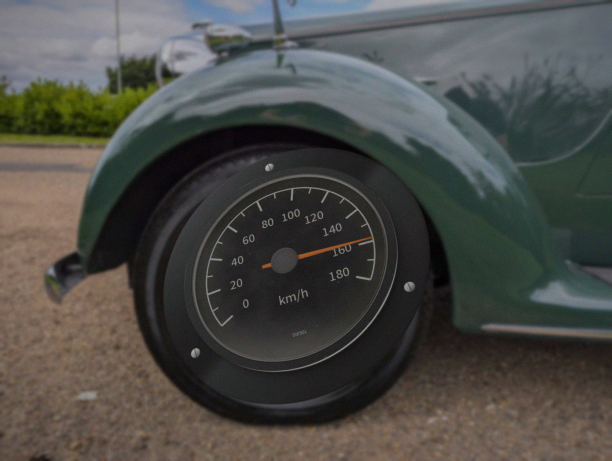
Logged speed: 160 km/h
